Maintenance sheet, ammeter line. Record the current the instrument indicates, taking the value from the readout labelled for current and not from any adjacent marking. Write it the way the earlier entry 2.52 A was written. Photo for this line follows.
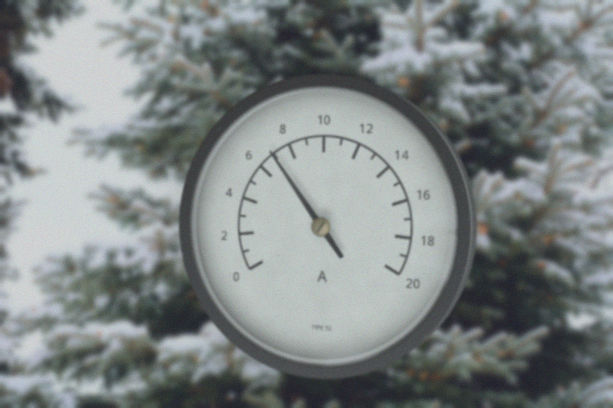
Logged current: 7 A
